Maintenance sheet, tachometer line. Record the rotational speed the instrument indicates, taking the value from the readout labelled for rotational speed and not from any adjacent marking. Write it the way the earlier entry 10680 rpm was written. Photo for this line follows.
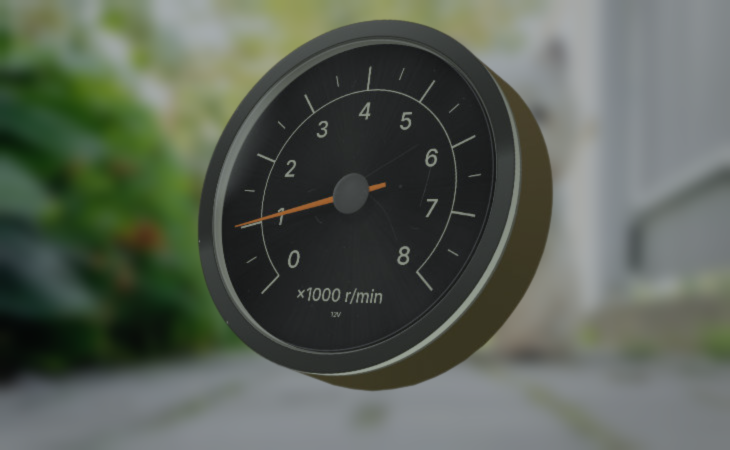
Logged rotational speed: 1000 rpm
